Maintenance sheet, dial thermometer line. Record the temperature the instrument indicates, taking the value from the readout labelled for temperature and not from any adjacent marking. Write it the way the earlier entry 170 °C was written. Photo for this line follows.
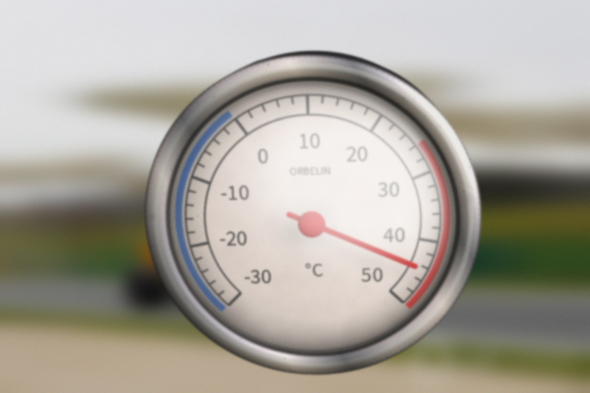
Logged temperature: 44 °C
